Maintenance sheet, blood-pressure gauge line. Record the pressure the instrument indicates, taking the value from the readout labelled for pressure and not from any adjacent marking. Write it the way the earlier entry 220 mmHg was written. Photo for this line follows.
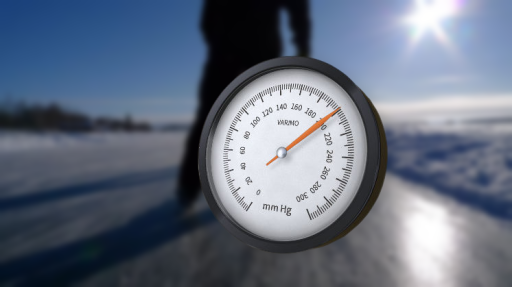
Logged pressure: 200 mmHg
